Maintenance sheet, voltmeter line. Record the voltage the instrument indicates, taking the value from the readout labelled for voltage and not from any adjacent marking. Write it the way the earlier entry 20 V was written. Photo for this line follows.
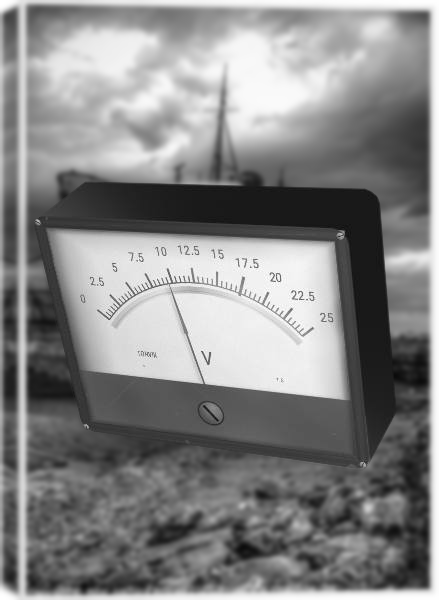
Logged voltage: 10 V
